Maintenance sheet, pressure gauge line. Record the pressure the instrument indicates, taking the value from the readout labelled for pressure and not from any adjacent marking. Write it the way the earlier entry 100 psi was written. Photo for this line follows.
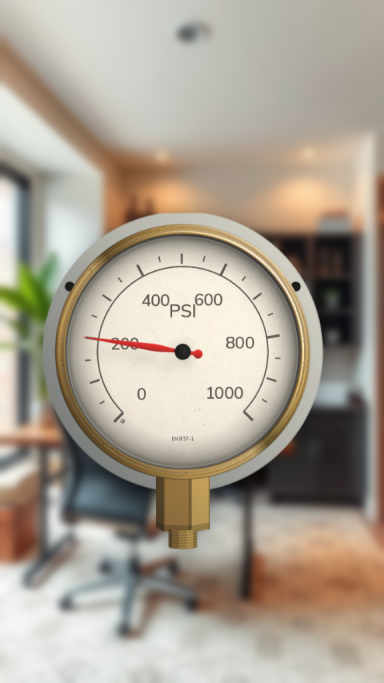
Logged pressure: 200 psi
